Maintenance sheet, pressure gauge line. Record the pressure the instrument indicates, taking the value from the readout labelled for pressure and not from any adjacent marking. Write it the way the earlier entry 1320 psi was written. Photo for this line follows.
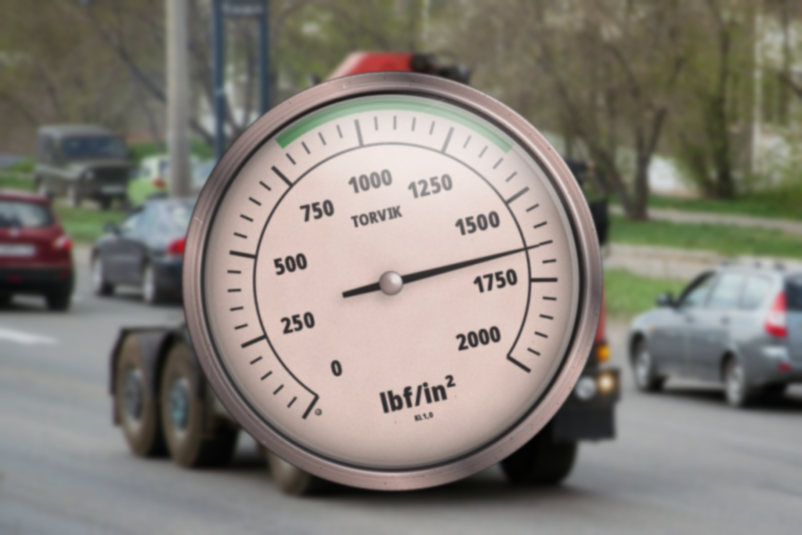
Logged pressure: 1650 psi
